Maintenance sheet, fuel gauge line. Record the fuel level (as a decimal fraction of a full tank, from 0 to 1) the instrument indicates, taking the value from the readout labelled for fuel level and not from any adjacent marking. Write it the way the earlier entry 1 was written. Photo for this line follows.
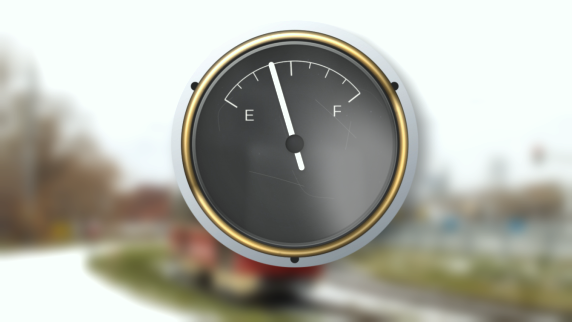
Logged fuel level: 0.375
